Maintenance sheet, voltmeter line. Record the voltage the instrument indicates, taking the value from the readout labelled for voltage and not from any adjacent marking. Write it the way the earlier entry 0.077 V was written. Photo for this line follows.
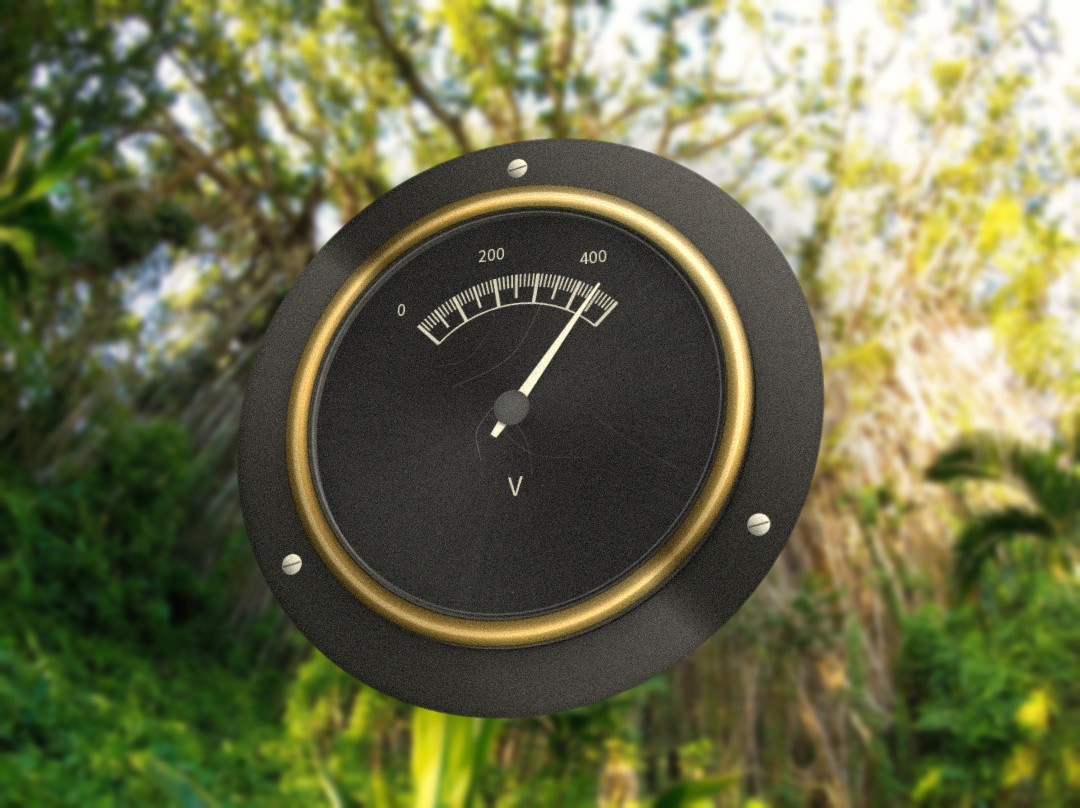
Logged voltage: 450 V
